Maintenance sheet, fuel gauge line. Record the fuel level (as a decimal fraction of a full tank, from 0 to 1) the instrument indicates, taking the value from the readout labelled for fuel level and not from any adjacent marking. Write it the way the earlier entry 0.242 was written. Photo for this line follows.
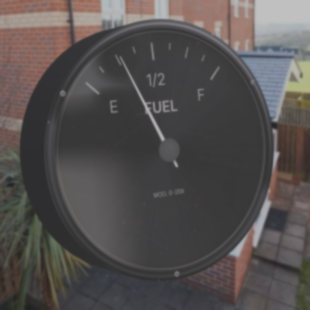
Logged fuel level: 0.25
